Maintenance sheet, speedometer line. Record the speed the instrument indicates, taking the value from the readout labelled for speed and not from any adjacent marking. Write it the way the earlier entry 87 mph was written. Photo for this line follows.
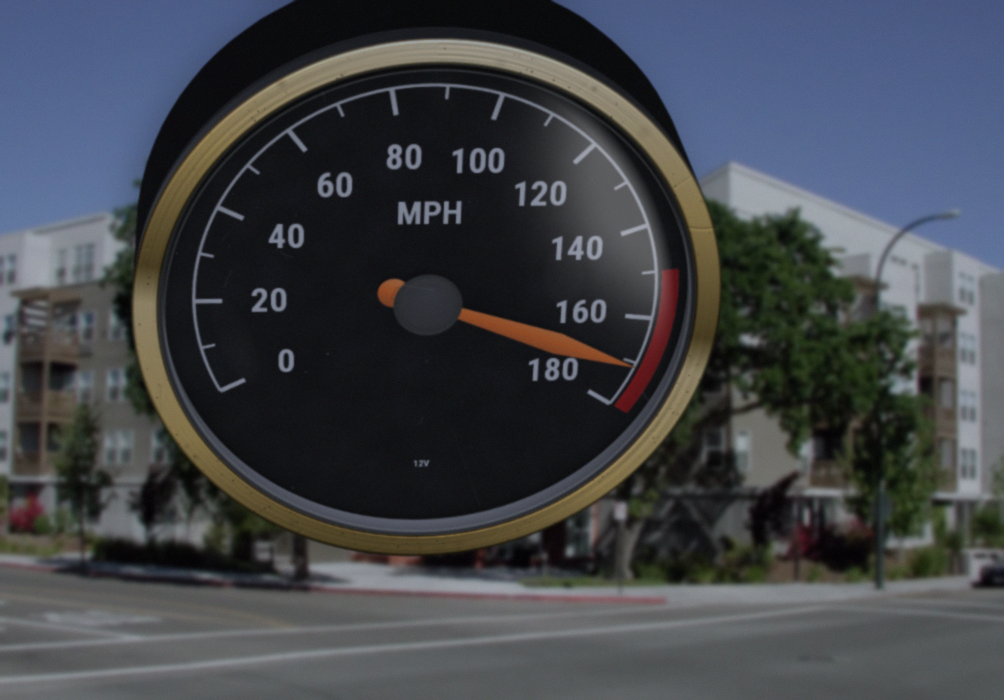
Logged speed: 170 mph
